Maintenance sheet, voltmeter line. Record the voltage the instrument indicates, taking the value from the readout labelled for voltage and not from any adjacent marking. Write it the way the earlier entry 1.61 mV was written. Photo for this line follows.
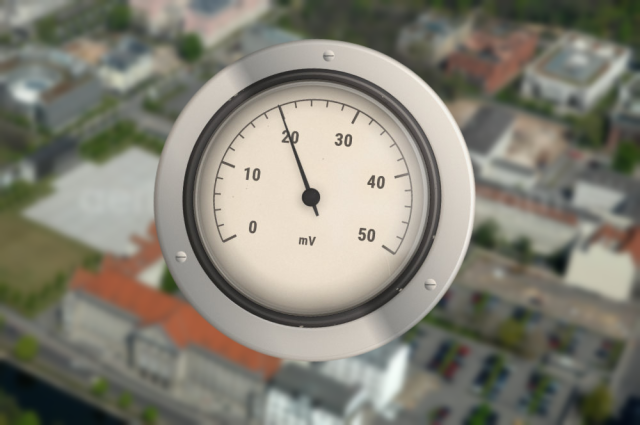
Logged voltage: 20 mV
